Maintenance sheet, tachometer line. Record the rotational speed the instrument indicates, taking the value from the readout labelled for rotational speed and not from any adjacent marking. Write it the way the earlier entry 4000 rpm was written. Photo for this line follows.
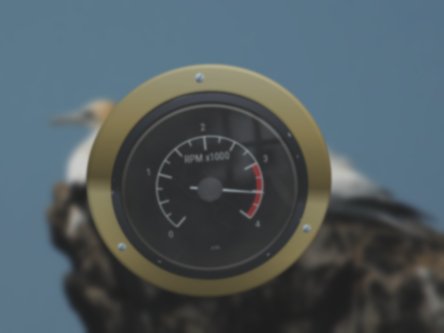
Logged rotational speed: 3500 rpm
